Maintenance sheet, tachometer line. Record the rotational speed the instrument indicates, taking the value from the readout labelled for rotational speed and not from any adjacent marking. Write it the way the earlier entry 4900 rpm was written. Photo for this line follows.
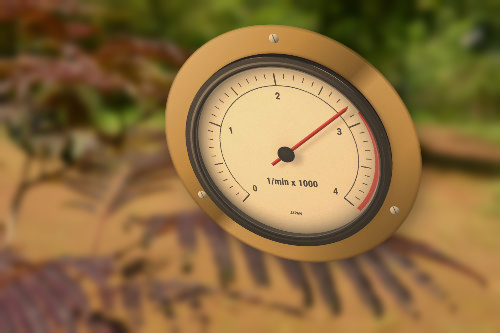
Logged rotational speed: 2800 rpm
